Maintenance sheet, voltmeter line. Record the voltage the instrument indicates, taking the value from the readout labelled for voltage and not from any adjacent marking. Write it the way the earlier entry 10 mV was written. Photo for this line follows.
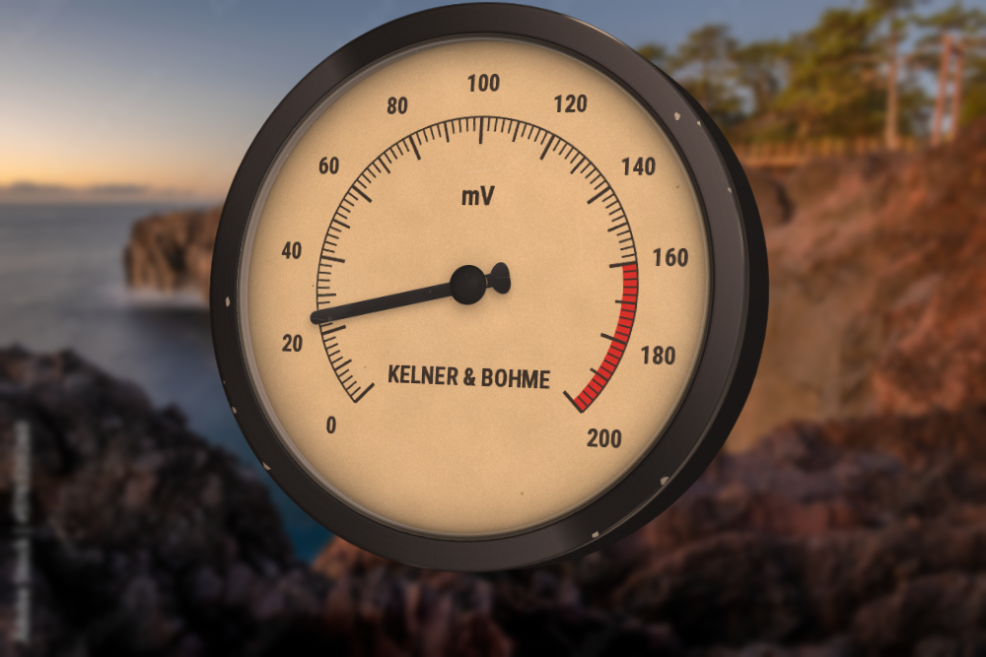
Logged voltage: 24 mV
